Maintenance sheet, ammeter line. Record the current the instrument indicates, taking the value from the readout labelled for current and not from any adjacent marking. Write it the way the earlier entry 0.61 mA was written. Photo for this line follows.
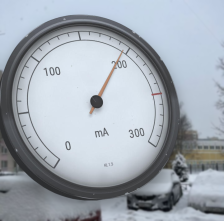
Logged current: 195 mA
